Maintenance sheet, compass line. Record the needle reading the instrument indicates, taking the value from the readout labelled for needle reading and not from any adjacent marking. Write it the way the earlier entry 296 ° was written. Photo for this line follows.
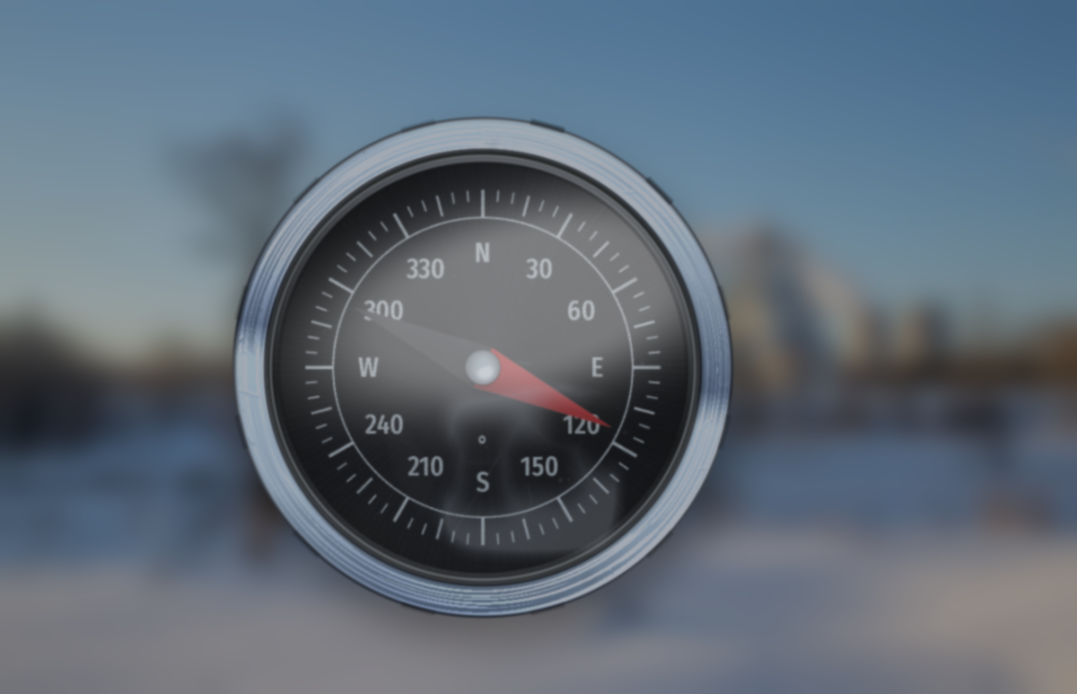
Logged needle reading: 115 °
